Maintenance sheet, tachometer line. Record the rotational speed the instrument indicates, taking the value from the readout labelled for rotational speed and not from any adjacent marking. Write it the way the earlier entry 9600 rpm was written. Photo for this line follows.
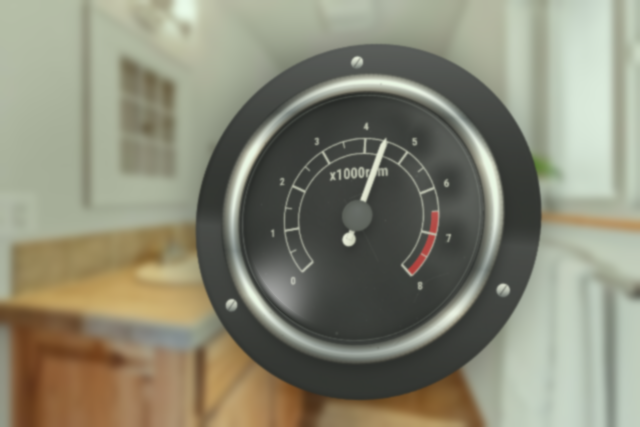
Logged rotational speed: 4500 rpm
